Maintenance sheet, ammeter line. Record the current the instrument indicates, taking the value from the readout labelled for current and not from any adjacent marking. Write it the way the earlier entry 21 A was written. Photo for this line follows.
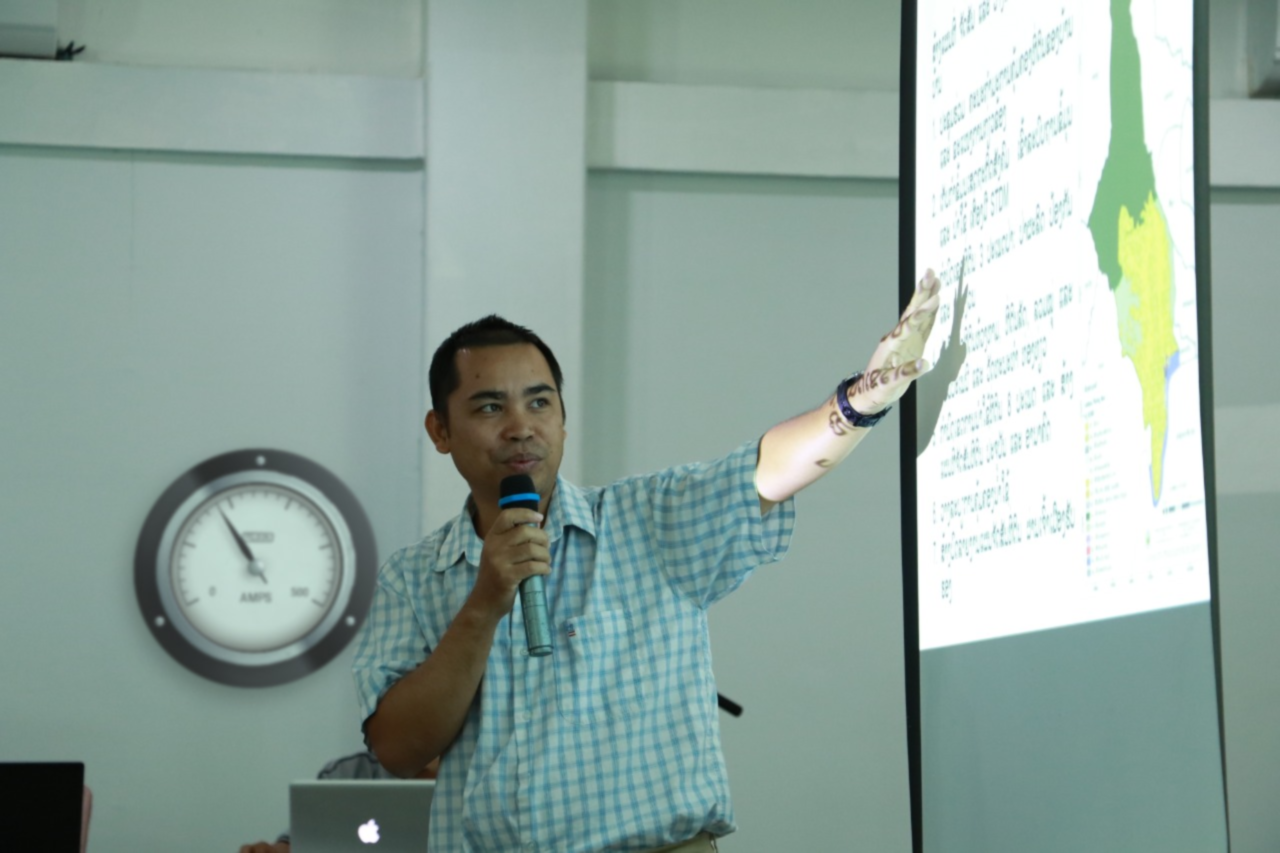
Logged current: 180 A
